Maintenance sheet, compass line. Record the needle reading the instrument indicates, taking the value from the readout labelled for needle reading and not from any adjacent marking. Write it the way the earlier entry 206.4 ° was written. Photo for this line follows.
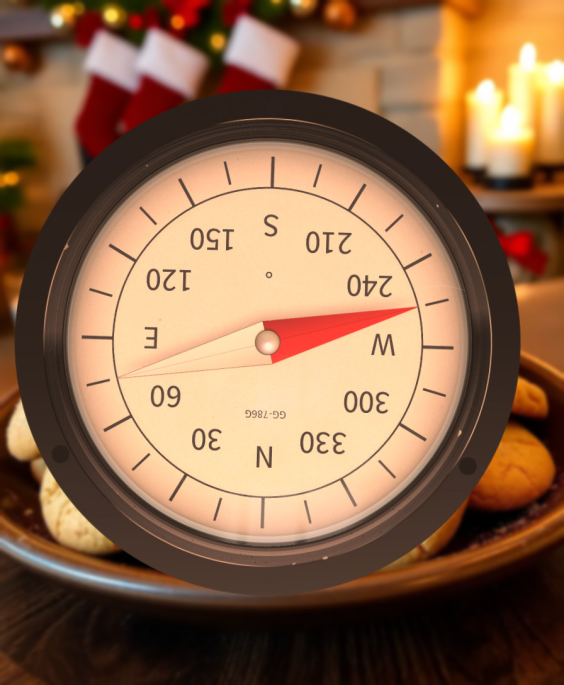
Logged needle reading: 255 °
